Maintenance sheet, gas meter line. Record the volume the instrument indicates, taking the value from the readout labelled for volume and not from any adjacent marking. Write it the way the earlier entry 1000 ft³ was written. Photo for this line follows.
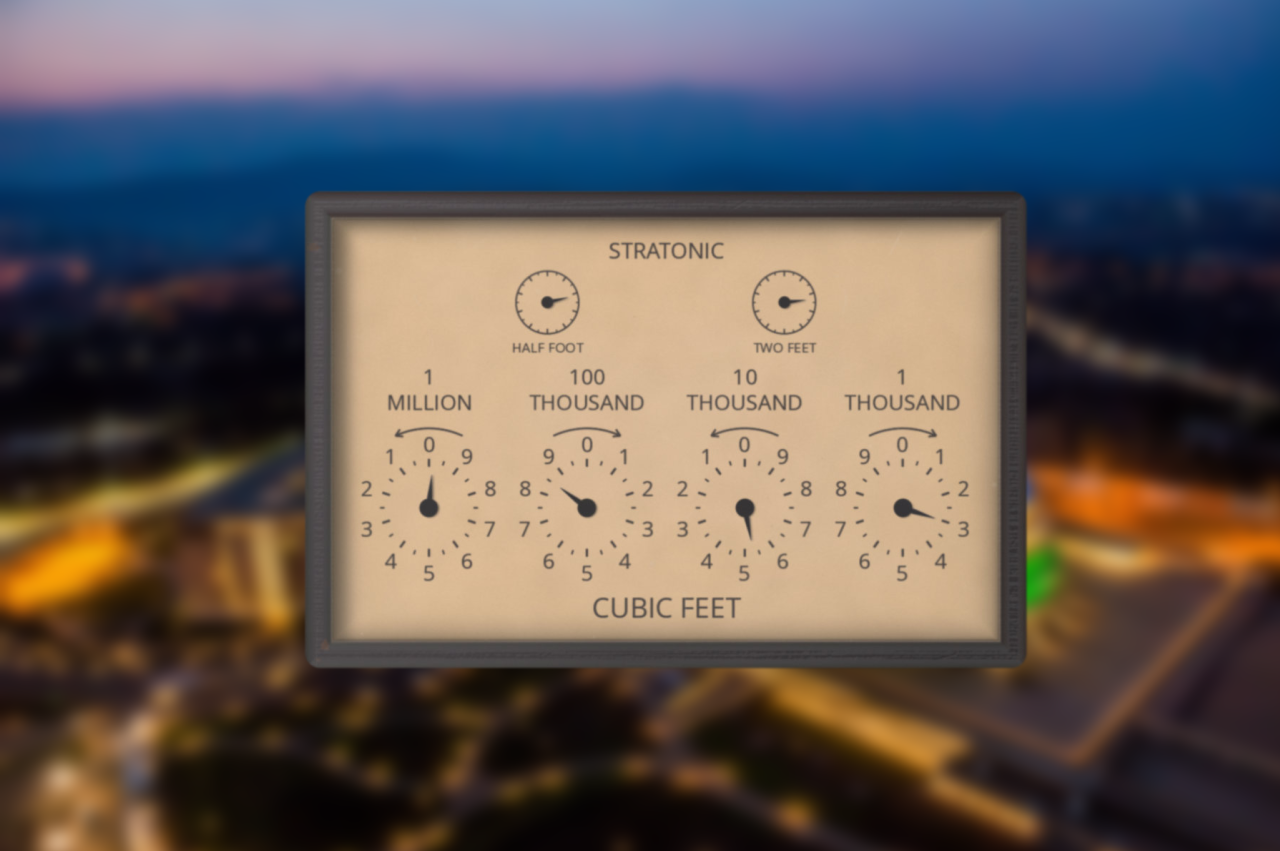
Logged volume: 985300 ft³
